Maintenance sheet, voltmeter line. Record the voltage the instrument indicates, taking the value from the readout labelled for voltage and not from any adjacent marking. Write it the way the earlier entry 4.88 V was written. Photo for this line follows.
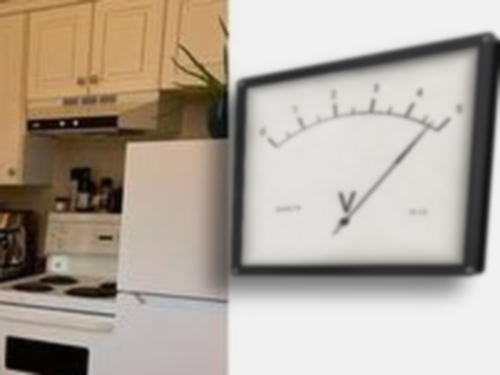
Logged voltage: 4.75 V
